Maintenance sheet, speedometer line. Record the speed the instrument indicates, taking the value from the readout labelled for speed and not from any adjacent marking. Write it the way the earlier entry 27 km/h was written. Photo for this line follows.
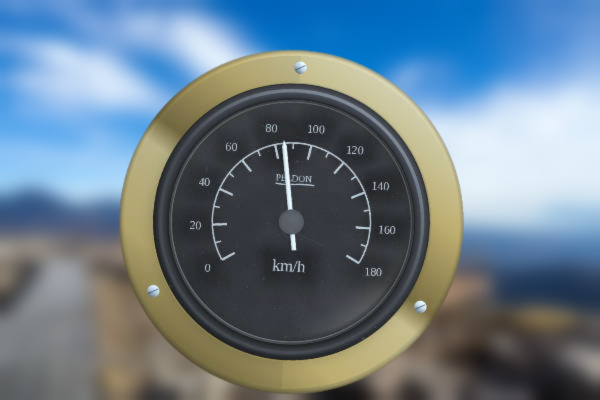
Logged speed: 85 km/h
